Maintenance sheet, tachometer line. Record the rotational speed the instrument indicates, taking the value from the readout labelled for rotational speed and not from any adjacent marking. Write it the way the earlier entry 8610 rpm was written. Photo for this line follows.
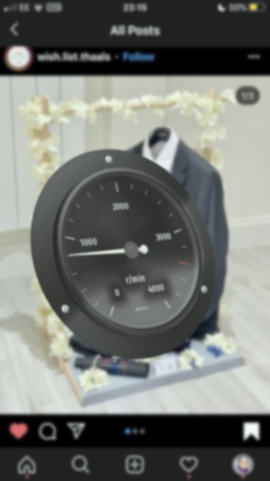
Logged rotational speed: 800 rpm
